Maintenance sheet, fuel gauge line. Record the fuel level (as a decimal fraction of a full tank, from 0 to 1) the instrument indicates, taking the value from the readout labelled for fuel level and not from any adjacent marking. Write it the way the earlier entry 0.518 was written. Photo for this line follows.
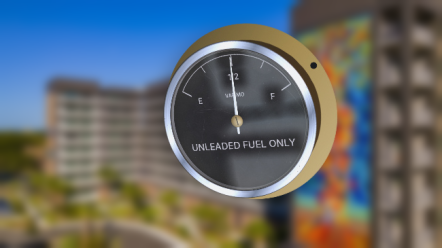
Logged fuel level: 0.5
